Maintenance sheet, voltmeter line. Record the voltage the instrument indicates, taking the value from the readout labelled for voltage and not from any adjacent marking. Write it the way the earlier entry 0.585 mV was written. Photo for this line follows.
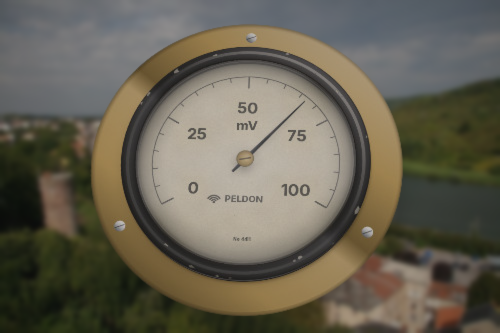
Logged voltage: 67.5 mV
